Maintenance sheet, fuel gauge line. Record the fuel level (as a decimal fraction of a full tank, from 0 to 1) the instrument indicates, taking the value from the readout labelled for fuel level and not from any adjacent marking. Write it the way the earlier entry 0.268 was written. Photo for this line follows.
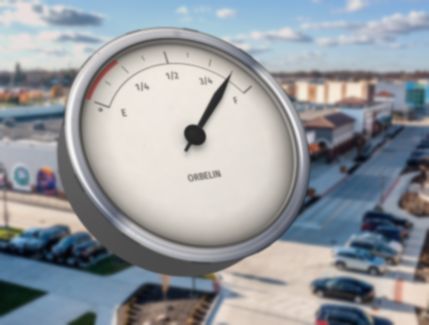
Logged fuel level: 0.875
